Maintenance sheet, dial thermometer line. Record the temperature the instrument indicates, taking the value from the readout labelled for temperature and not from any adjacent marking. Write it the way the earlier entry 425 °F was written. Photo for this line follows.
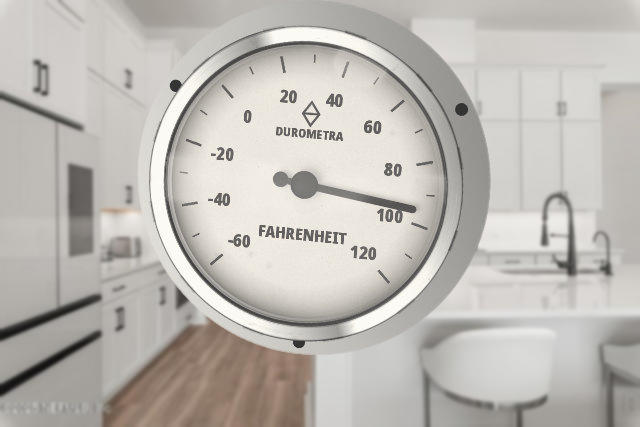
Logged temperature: 95 °F
